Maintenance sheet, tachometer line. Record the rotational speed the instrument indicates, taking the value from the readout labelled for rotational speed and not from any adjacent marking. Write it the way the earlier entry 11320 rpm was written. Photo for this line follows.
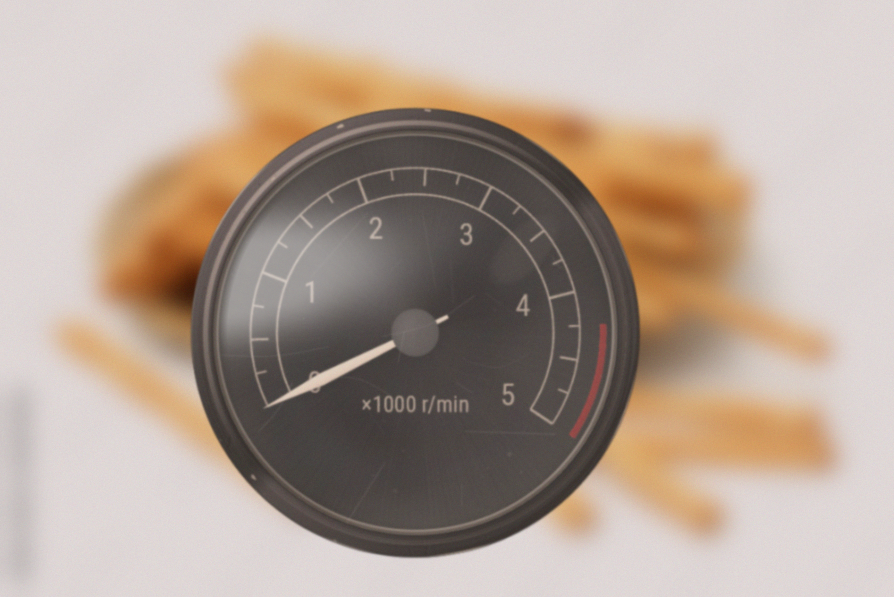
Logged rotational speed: 0 rpm
